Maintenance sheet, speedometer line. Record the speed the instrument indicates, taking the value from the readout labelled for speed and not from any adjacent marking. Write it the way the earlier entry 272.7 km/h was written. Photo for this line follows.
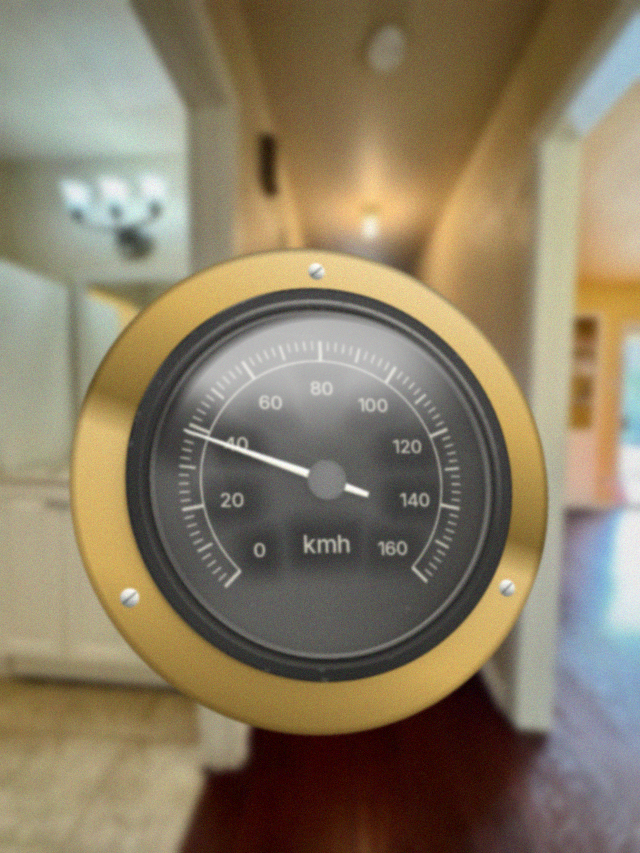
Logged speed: 38 km/h
